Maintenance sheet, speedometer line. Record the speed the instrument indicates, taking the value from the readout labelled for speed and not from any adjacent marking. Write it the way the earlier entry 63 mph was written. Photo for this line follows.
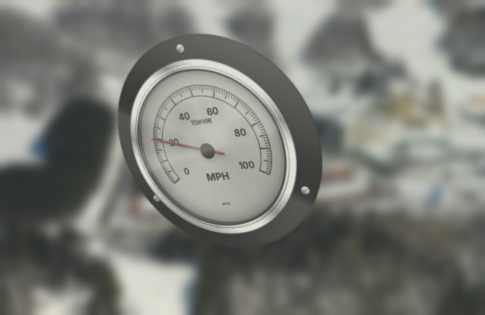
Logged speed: 20 mph
